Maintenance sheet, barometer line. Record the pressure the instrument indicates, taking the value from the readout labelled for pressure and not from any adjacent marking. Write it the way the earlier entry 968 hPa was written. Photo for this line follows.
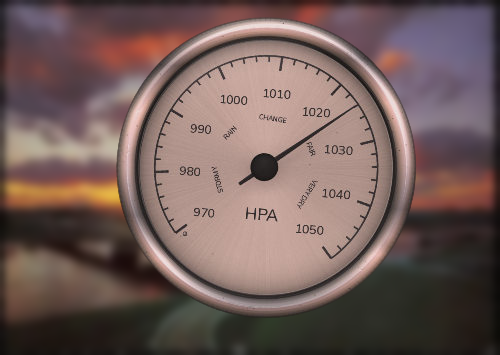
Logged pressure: 1024 hPa
